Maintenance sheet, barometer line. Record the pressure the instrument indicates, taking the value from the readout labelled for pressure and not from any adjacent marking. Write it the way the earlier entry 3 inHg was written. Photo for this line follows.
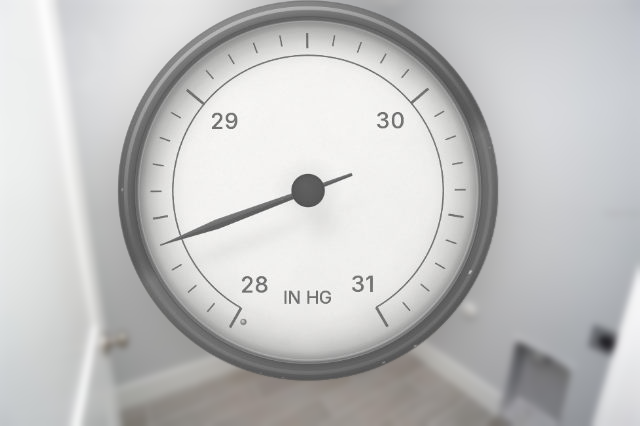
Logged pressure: 28.4 inHg
